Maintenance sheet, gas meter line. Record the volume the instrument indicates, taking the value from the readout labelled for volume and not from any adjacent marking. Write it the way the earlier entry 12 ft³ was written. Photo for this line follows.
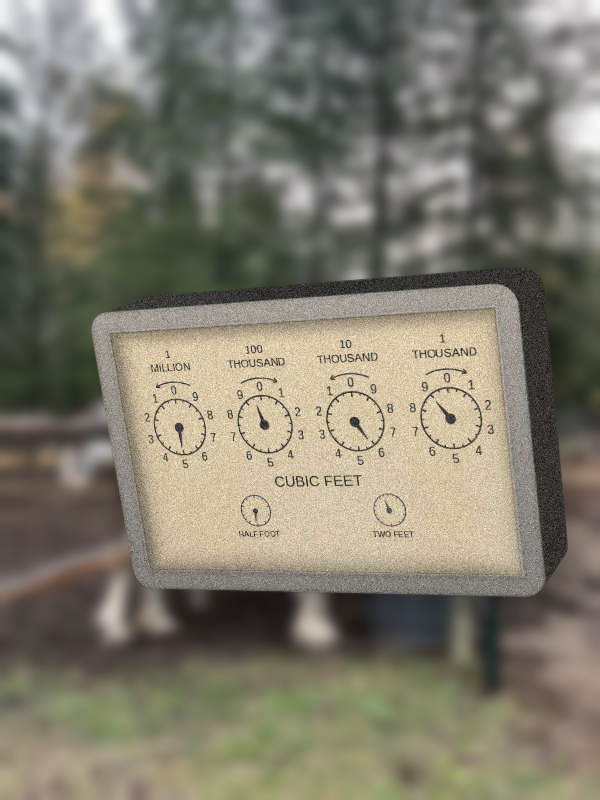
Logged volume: 495900 ft³
